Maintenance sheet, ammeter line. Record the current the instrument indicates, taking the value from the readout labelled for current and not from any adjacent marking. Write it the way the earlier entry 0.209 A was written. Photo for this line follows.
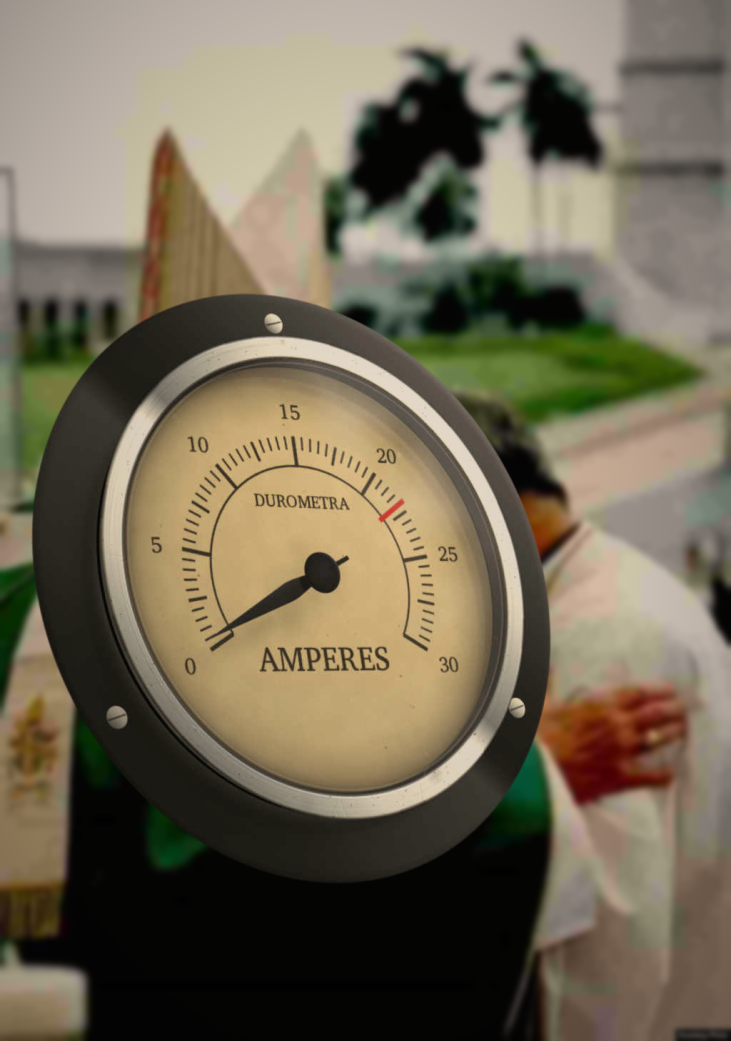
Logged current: 0.5 A
